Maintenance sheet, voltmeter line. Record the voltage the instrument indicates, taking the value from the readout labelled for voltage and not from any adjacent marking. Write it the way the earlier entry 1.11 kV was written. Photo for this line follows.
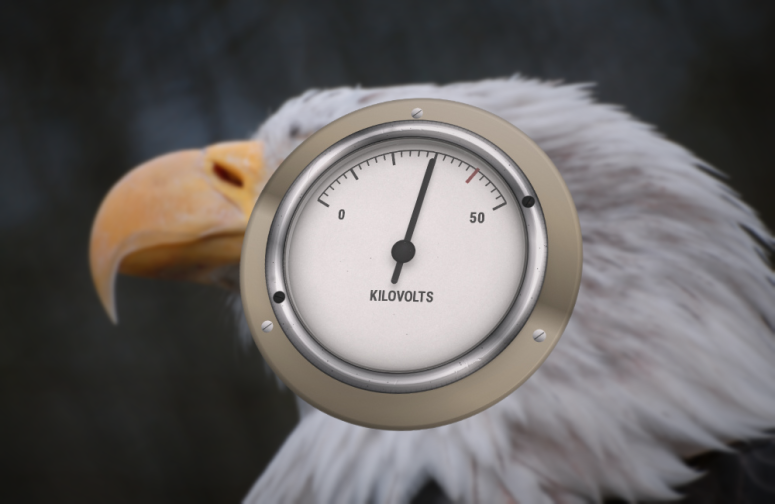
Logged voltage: 30 kV
